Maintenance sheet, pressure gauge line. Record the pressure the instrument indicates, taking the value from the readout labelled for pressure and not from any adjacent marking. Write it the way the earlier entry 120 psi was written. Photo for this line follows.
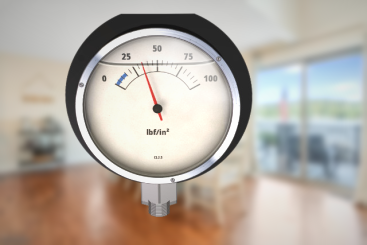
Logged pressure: 35 psi
